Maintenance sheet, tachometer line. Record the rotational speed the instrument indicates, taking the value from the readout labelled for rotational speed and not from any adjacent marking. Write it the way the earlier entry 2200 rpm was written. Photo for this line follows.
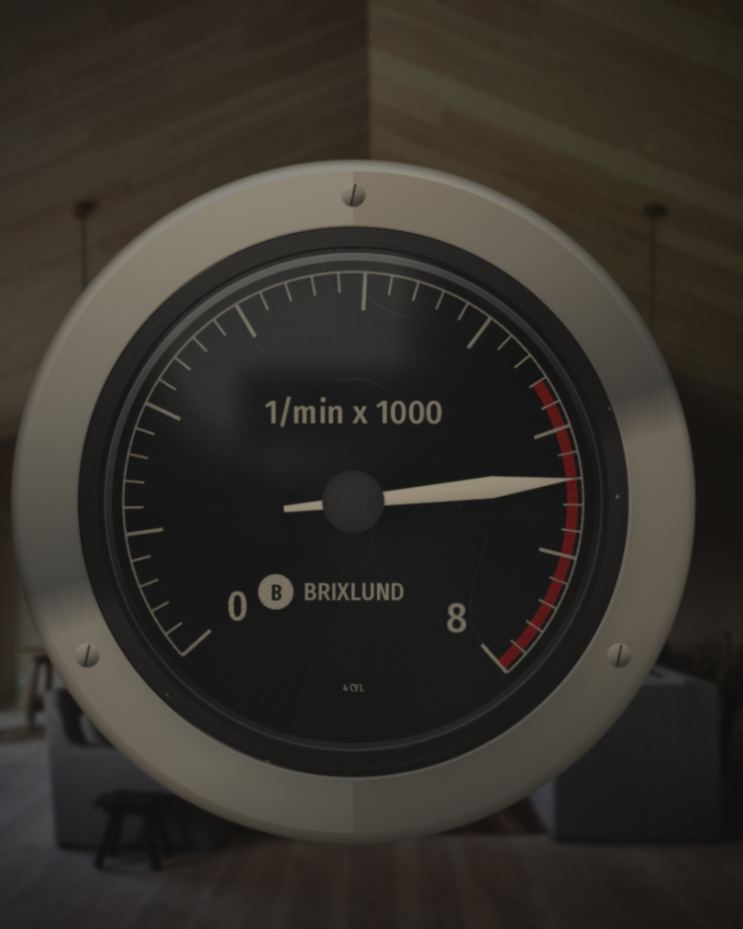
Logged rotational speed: 6400 rpm
